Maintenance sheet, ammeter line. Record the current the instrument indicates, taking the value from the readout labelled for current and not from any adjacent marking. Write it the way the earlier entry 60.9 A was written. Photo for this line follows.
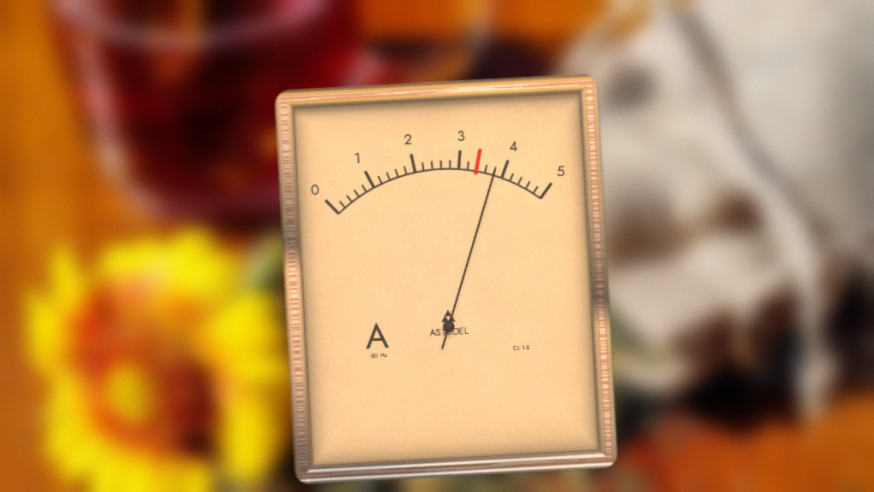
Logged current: 3.8 A
